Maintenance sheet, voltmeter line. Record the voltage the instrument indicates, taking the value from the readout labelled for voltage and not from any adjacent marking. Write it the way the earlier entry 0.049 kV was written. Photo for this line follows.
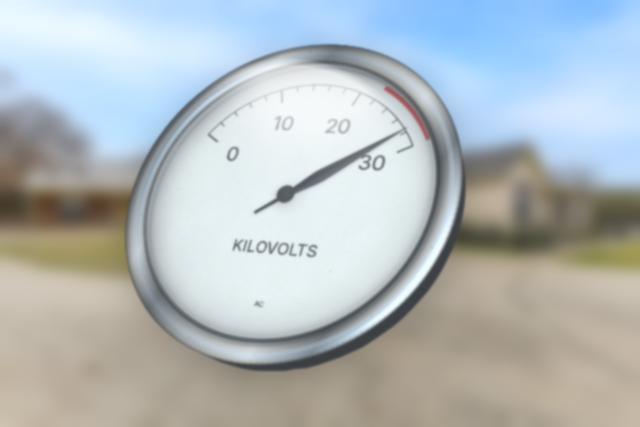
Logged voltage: 28 kV
